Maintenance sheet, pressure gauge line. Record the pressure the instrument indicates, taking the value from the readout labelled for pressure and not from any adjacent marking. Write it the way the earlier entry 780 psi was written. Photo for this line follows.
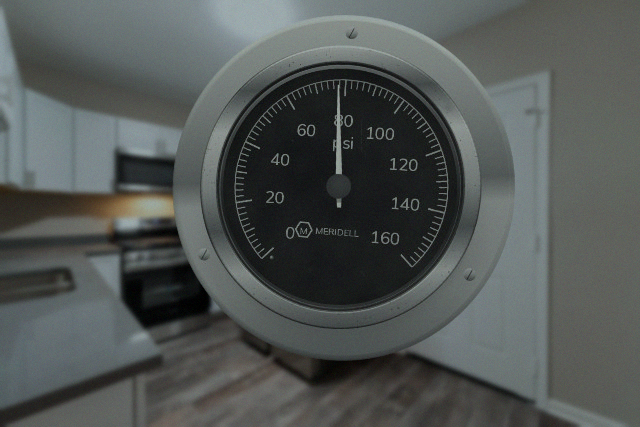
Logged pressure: 78 psi
